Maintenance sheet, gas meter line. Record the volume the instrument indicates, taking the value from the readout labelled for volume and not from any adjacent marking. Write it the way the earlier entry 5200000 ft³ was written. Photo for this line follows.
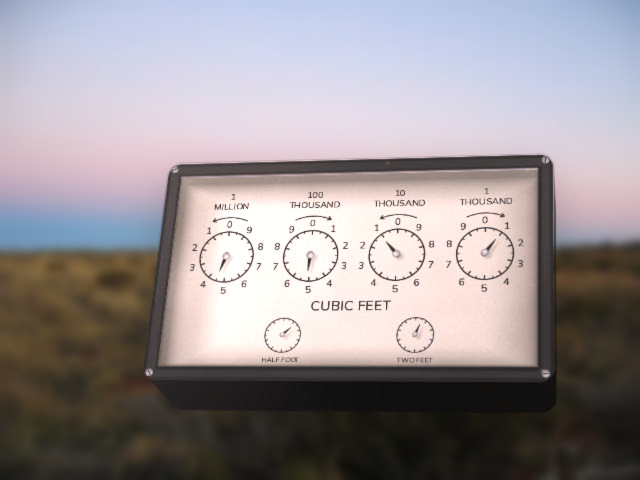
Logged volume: 451100 ft³
